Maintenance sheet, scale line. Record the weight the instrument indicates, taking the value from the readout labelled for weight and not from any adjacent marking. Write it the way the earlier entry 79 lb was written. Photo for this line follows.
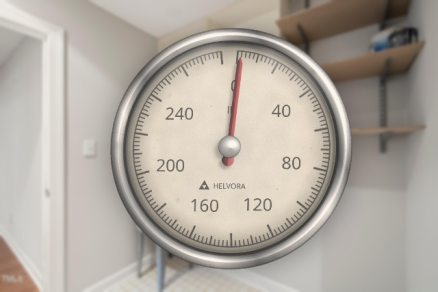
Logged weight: 2 lb
